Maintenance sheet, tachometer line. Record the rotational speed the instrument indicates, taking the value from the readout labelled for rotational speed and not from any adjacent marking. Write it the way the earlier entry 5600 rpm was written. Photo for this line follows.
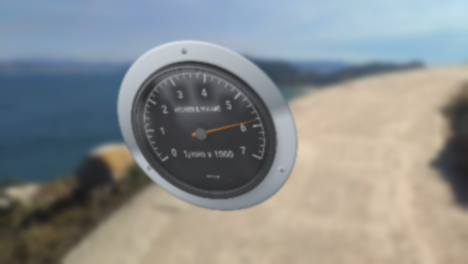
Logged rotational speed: 5800 rpm
